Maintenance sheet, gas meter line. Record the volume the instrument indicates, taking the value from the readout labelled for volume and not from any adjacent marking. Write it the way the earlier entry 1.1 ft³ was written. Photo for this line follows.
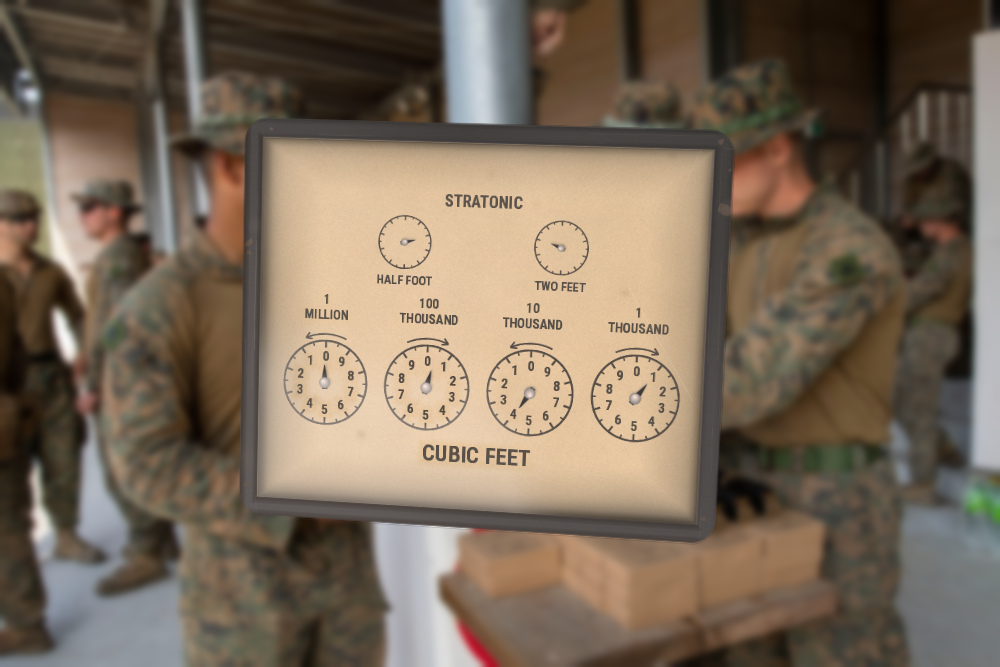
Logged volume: 4100 ft³
